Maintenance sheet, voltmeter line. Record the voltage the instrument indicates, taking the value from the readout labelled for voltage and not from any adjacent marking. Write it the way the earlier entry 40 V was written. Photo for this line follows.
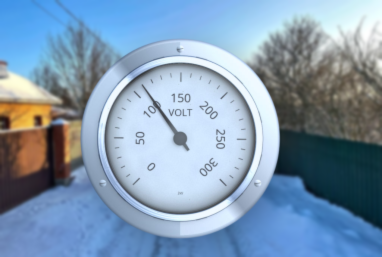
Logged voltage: 110 V
